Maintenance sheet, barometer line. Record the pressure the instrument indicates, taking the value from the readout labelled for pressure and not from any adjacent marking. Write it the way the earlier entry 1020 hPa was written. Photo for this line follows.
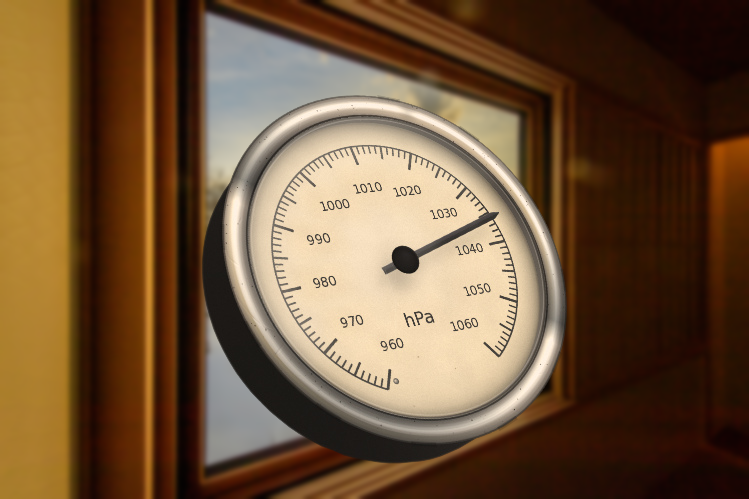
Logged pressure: 1036 hPa
